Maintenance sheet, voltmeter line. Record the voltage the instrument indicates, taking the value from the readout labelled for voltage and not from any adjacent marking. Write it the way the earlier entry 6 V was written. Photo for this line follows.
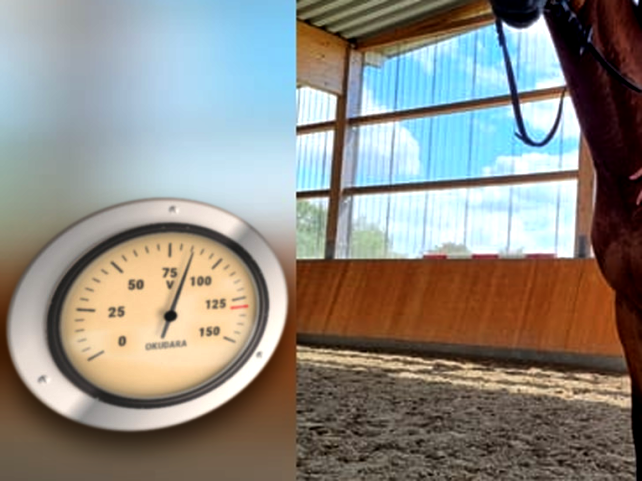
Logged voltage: 85 V
